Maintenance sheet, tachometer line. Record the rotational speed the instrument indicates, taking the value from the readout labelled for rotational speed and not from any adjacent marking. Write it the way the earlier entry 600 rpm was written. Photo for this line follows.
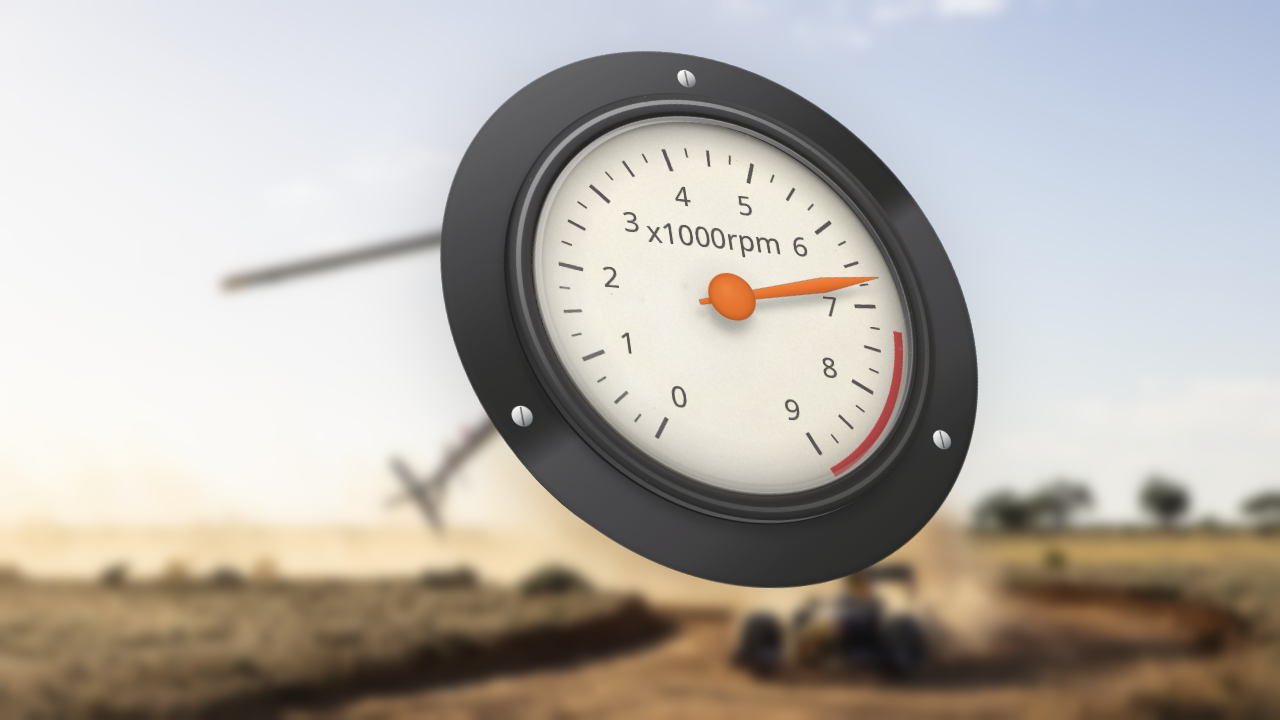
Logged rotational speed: 6750 rpm
